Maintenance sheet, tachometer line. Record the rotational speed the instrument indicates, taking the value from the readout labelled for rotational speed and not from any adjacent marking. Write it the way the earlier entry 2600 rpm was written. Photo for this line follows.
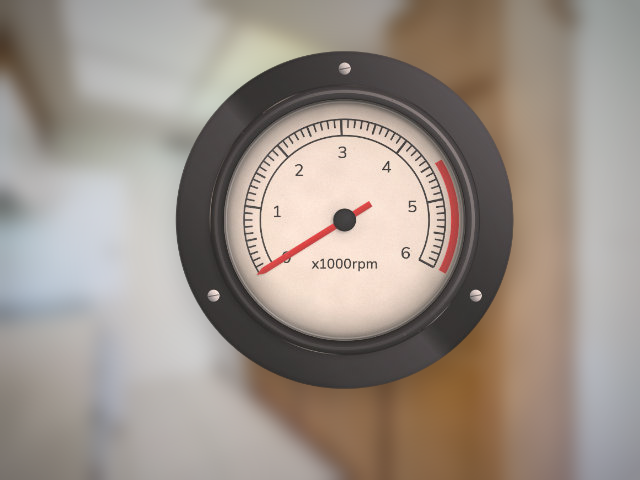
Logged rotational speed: 0 rpm
